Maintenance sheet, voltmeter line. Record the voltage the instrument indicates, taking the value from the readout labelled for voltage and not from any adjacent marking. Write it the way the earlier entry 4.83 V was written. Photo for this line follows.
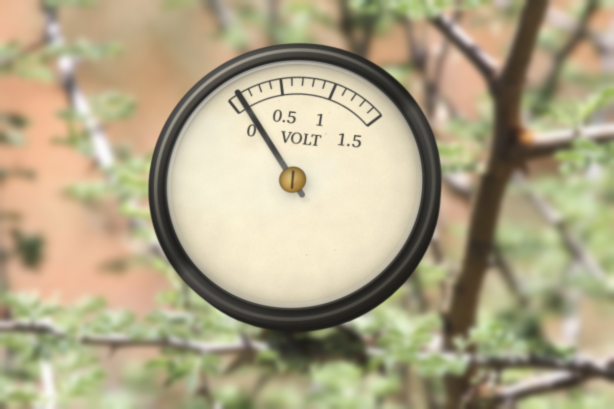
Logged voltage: 0.1 V
